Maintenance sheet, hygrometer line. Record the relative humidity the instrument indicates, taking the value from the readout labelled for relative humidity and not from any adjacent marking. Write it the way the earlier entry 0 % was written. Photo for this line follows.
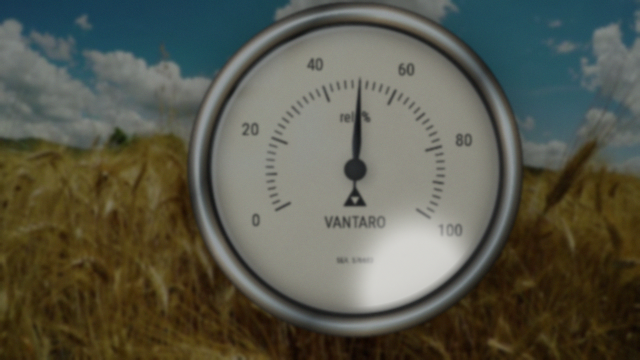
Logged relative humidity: 50 %
